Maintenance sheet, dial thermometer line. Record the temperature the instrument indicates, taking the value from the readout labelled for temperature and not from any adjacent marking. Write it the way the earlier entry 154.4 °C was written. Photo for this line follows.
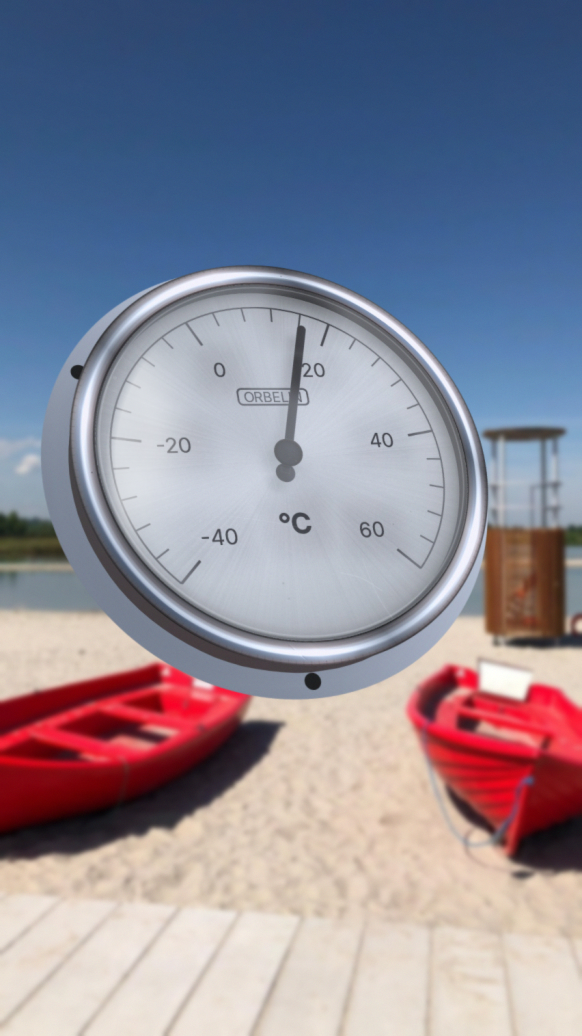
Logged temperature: 16 °C
